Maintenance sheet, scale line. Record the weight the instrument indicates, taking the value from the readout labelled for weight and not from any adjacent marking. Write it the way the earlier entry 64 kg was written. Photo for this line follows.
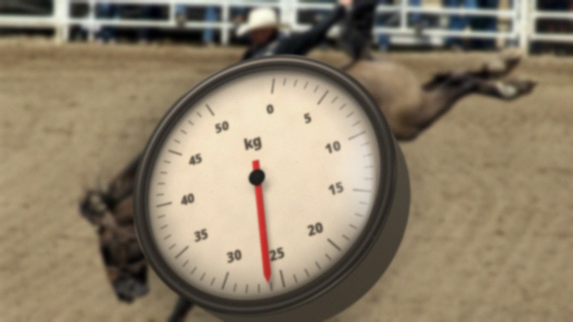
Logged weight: 26 kg
